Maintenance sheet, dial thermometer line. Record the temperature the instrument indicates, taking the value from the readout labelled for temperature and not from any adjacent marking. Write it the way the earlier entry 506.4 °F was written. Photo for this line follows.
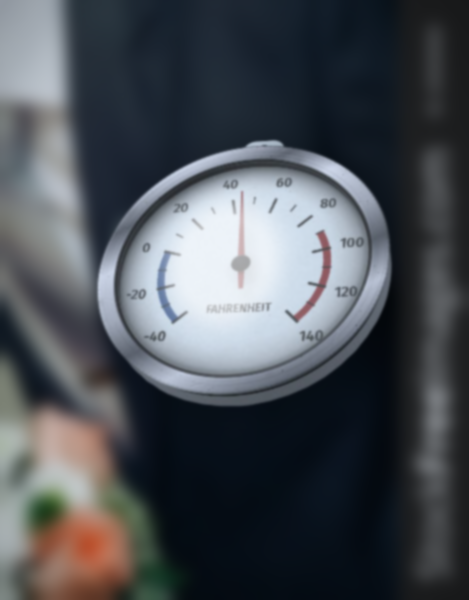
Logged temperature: 45 °F
